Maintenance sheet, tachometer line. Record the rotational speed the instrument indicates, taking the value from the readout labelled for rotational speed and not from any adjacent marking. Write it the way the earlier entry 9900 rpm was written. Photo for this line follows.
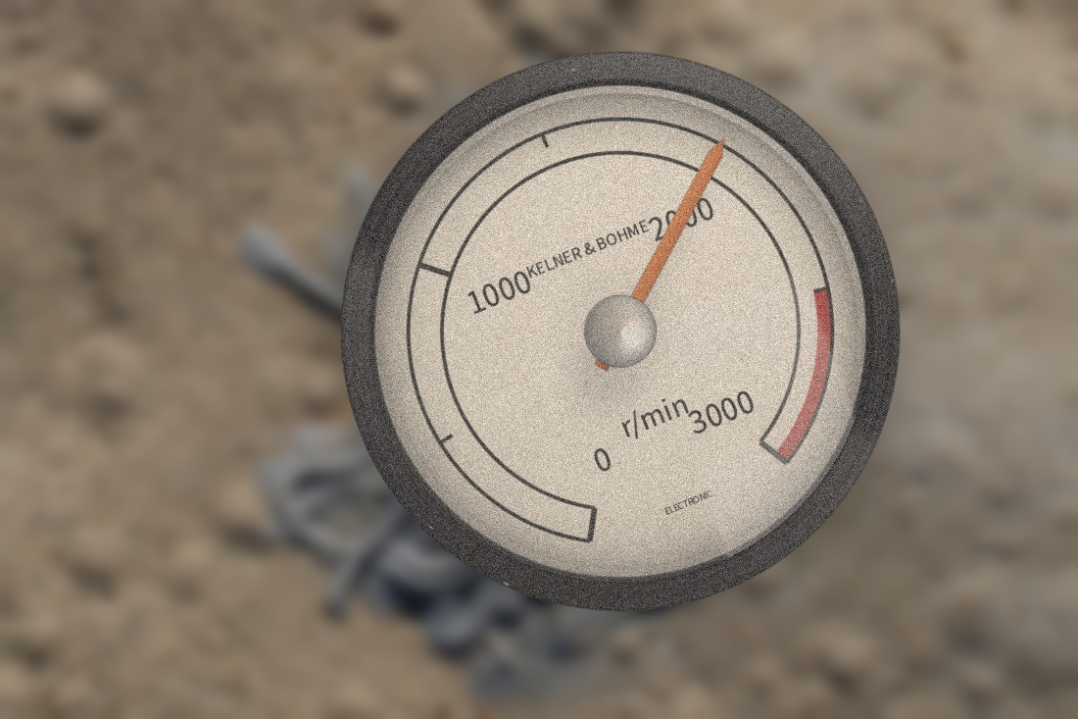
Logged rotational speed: 2000 rpm
